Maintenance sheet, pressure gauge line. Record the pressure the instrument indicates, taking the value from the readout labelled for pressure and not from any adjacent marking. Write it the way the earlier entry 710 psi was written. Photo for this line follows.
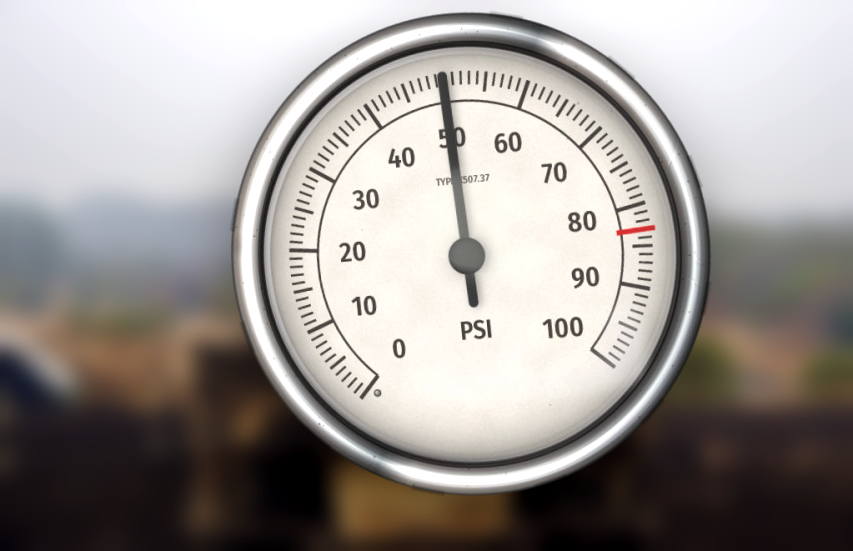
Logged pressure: 50 psi
